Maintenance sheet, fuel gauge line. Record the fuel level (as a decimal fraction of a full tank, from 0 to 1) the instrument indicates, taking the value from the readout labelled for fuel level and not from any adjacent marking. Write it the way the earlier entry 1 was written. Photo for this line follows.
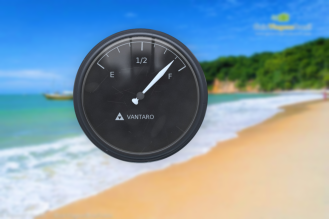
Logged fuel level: 0.875
